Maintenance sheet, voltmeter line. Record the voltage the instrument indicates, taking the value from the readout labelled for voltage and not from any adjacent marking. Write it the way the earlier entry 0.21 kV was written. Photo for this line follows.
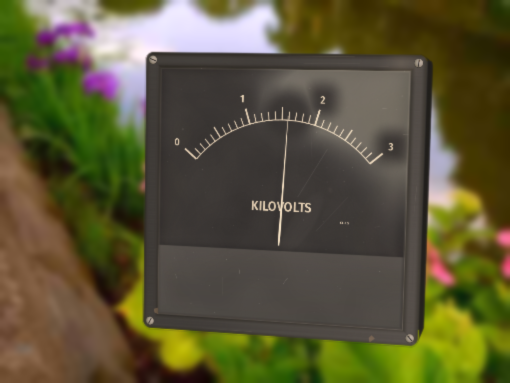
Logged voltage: 1.6 kV
